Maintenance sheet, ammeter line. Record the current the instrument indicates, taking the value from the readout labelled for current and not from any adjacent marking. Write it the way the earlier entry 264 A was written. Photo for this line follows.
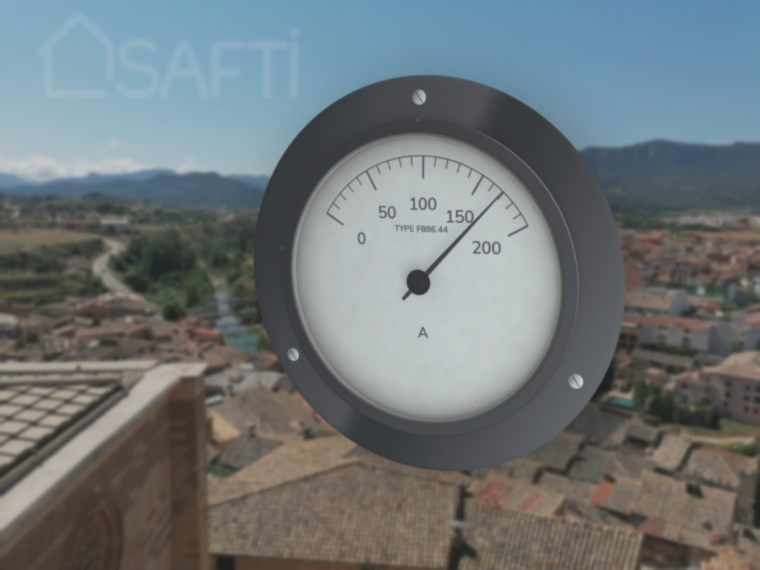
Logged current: 170 A
